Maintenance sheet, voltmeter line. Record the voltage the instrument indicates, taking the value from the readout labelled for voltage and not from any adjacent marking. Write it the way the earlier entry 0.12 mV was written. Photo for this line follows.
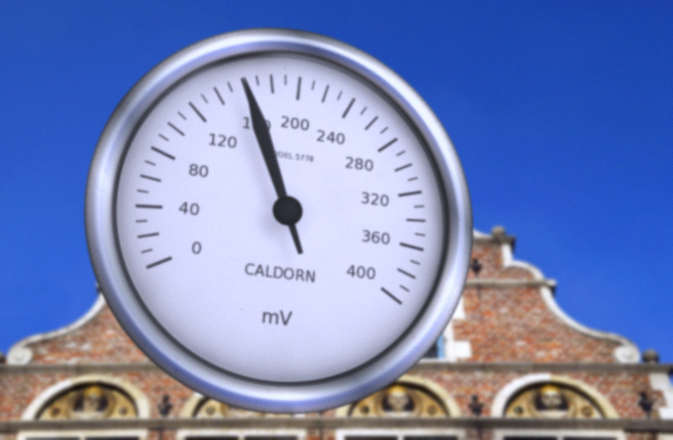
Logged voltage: 160 mV
